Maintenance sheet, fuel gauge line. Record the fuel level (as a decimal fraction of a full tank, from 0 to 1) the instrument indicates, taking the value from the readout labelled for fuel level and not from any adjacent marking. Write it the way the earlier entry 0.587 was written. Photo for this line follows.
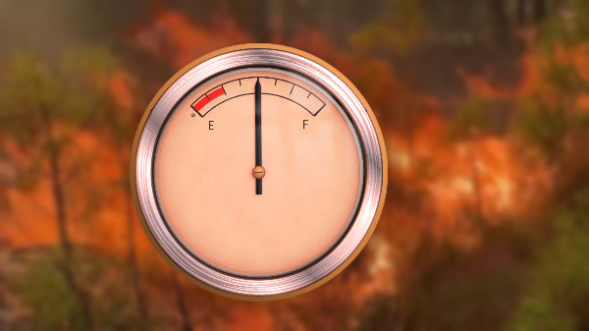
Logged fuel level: 0.5
